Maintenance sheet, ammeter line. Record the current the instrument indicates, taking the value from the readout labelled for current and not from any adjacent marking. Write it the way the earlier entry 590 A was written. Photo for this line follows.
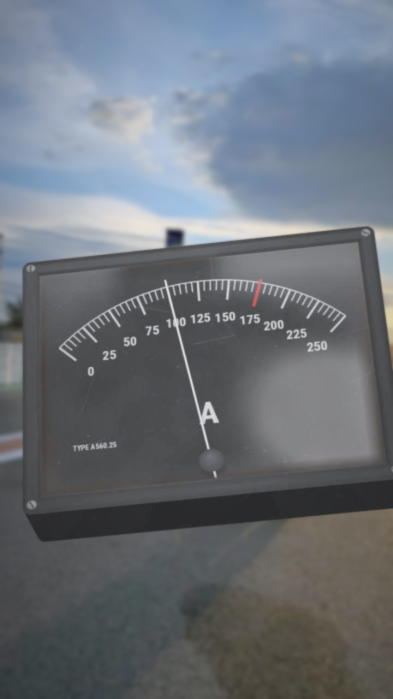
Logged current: 100 A
